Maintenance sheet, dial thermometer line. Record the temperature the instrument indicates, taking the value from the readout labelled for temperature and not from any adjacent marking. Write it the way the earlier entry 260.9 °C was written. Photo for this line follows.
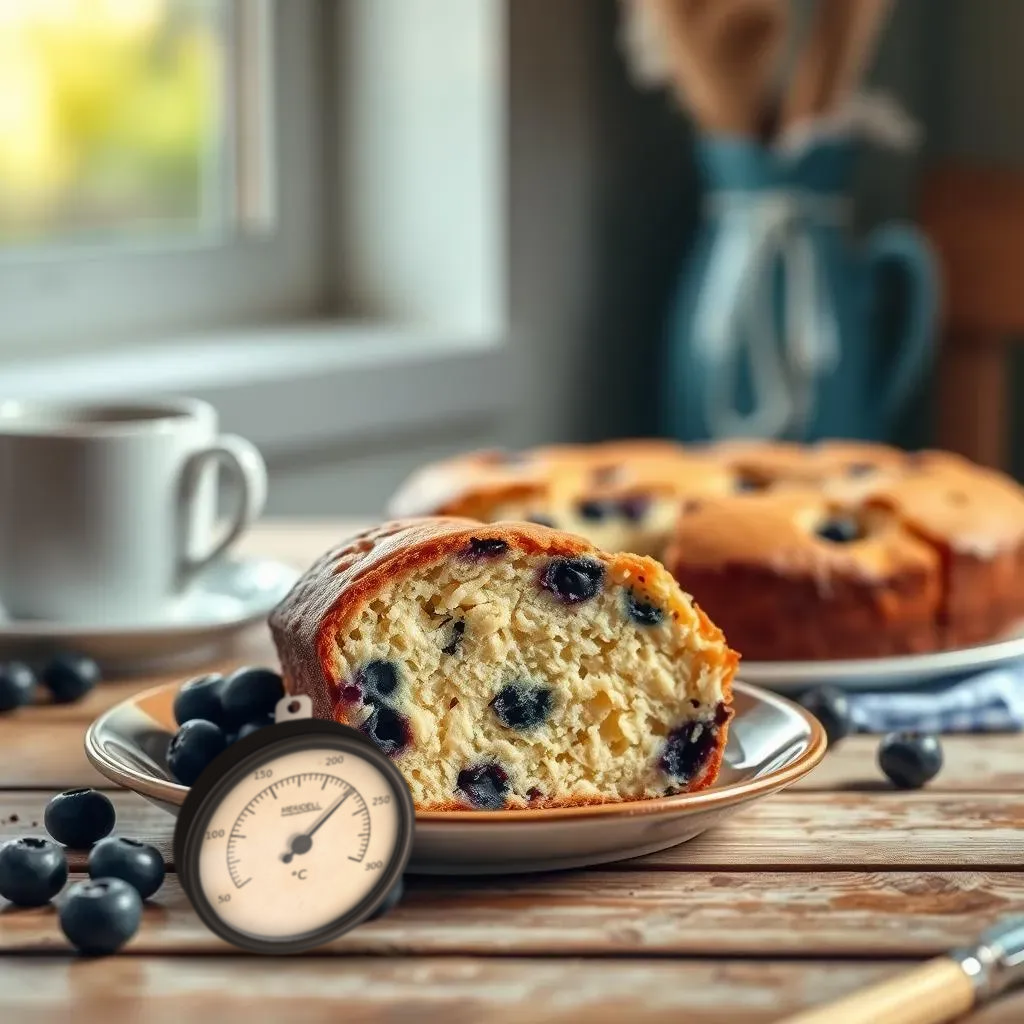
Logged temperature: 225 °C
